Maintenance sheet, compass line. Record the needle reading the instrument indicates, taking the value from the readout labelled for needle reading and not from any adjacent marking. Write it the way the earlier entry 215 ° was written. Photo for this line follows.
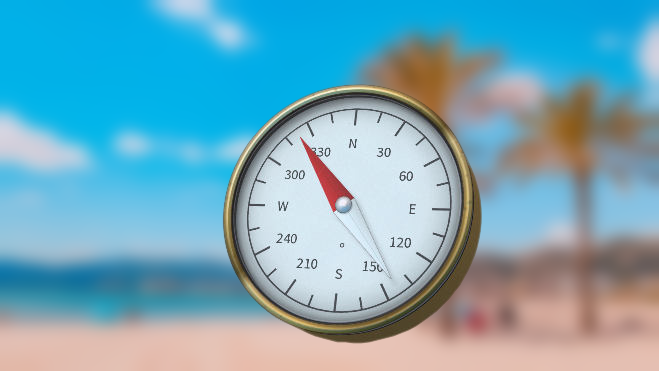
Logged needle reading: 322.5 °
